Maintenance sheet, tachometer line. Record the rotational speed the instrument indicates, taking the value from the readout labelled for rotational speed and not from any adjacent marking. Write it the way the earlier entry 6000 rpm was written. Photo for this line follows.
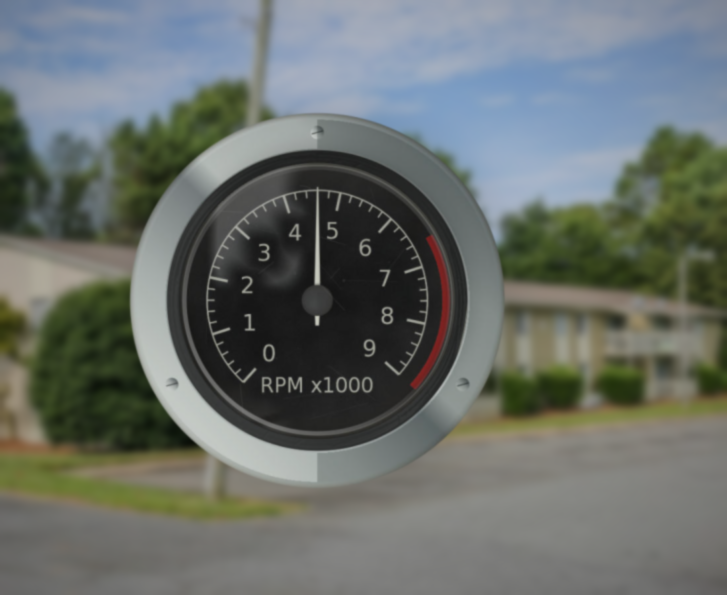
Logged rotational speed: 4600 rpm
